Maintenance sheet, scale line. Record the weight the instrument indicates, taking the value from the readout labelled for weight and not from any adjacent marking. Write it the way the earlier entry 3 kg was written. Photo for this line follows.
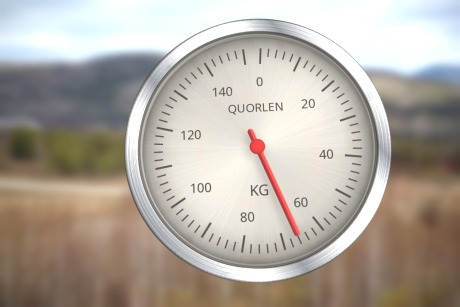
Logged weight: 66 kg
